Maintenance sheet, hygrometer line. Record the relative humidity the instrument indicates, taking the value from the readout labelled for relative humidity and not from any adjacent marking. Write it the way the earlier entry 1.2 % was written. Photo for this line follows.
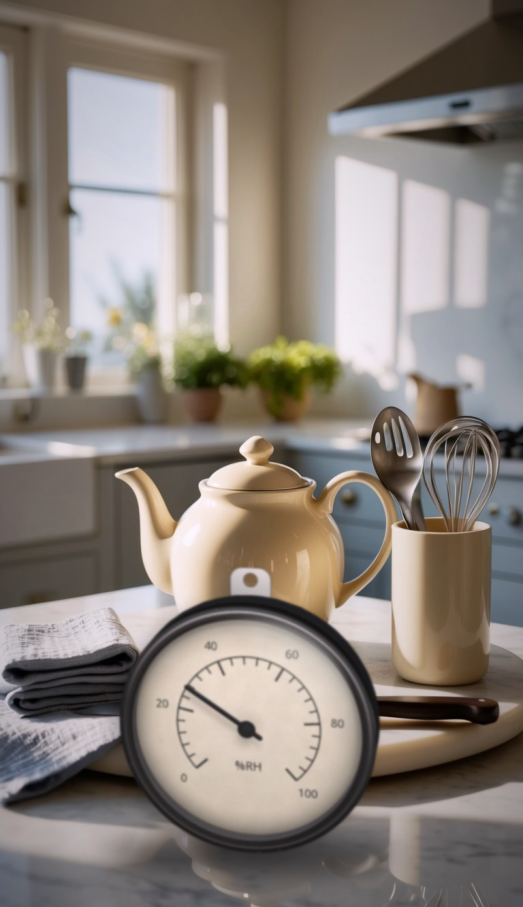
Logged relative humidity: 28 %
